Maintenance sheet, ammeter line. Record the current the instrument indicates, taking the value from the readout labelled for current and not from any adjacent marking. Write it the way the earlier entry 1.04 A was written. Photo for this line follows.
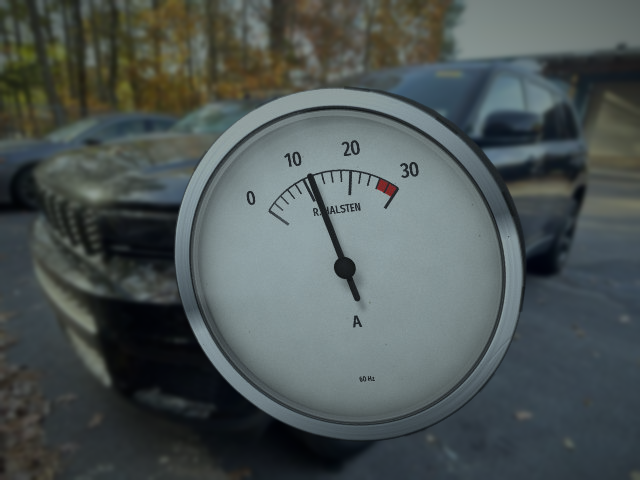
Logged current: 12 A
